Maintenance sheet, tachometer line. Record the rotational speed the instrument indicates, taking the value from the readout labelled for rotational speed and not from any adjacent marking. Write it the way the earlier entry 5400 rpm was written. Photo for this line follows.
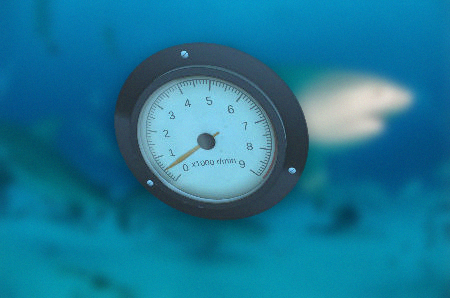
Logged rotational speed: 500 rpm
